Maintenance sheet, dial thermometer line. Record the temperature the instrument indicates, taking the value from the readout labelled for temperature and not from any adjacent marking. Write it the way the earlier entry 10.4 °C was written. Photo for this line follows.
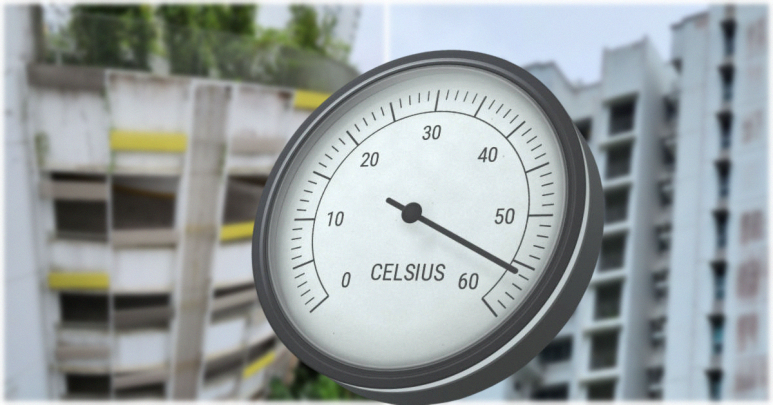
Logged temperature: 56 °C
